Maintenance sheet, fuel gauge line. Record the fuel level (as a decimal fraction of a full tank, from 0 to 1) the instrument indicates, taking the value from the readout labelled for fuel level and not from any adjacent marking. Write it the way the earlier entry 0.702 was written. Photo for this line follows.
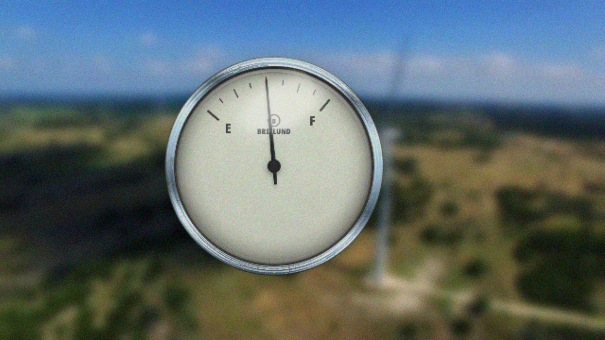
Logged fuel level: 0.5
